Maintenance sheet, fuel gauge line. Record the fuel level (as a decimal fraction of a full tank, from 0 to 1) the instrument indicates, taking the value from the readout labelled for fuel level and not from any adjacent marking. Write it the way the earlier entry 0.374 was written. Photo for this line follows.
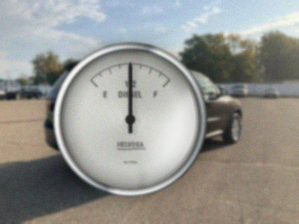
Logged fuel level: 0.5
